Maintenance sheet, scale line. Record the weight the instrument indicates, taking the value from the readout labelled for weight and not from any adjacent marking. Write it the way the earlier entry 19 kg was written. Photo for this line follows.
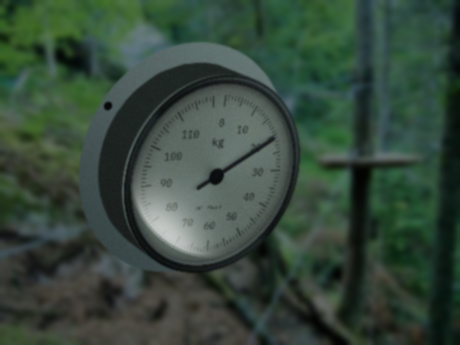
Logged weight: 20 kg
